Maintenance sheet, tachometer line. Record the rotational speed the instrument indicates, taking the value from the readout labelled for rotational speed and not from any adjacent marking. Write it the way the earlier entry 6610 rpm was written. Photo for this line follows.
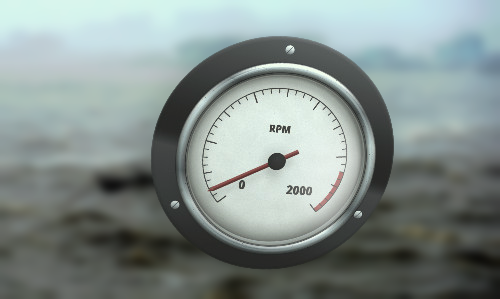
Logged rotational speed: 100 rpm
